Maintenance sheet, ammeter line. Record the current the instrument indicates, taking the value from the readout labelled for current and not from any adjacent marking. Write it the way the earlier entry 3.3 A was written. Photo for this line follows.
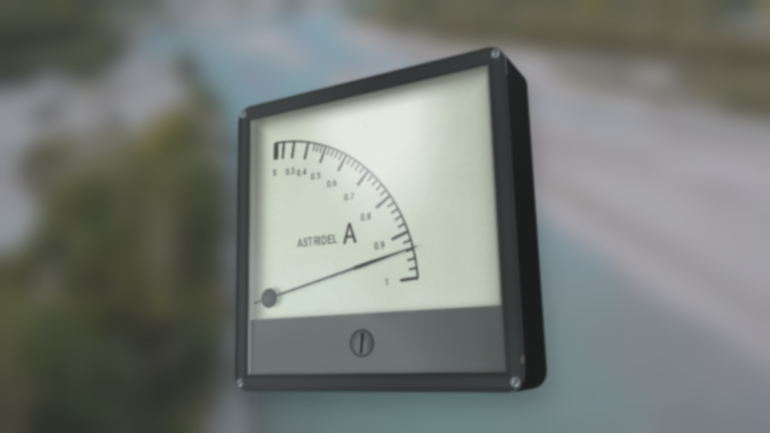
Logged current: 0.94 A
